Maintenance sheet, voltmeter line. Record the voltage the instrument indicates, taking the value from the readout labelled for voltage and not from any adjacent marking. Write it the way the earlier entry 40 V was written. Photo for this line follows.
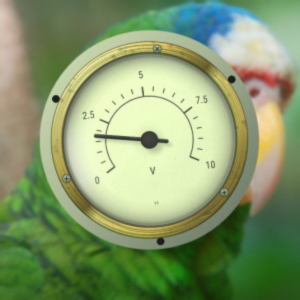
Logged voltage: 1.75 V
